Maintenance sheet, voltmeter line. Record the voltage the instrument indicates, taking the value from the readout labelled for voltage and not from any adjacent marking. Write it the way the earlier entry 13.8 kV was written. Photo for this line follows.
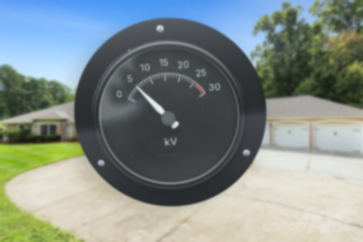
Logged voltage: 5 kV
